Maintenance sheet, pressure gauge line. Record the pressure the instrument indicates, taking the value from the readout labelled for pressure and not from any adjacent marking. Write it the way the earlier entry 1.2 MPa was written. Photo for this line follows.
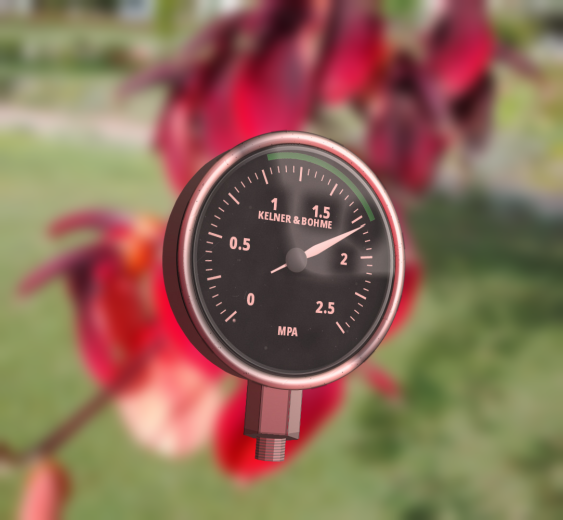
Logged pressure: 1.8 MPa
